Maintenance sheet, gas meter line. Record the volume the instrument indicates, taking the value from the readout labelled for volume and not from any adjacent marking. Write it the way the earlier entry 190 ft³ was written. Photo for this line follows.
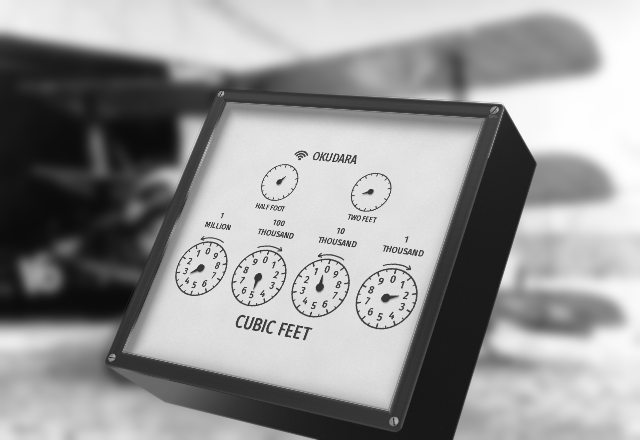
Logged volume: 350200 ft³
